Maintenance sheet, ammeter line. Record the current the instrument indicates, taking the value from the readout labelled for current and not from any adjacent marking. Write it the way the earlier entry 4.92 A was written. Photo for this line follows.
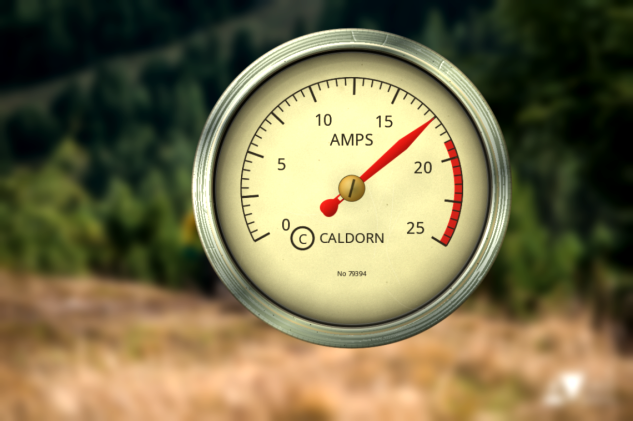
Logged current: 17.5 A
